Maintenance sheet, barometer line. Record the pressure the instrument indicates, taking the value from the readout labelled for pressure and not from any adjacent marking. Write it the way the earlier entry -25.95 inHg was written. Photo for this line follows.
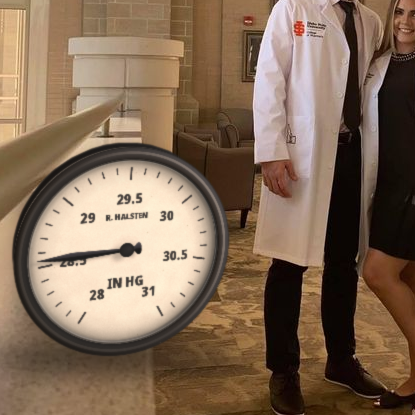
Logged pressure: 28.55 inHg
